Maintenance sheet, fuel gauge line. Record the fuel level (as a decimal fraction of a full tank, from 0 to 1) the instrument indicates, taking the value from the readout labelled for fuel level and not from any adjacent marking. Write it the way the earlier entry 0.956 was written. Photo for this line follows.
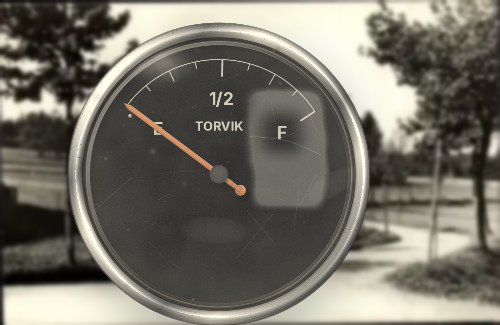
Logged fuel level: 0
